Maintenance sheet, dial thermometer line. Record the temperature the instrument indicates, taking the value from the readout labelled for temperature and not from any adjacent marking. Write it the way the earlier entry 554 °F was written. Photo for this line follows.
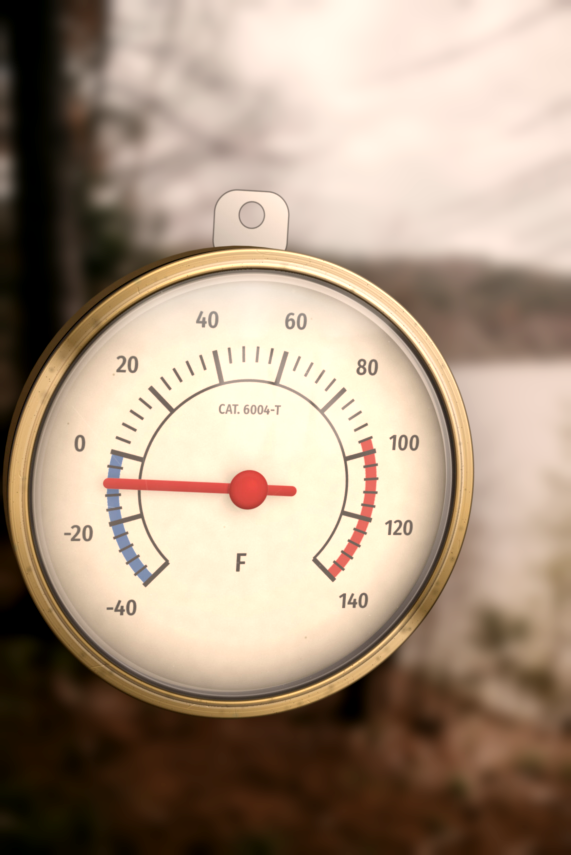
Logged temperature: -8 °F
